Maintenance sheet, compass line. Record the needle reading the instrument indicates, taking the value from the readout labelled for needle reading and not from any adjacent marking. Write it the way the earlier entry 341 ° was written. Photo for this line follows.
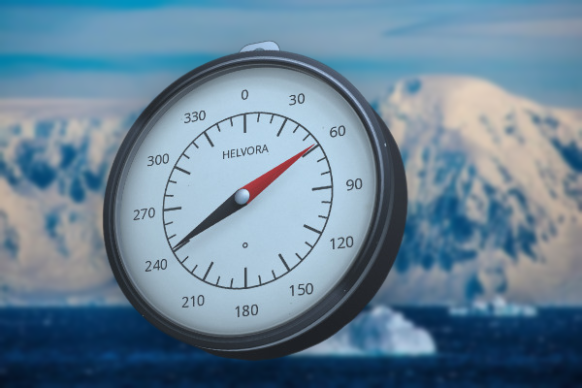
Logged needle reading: 60 °
